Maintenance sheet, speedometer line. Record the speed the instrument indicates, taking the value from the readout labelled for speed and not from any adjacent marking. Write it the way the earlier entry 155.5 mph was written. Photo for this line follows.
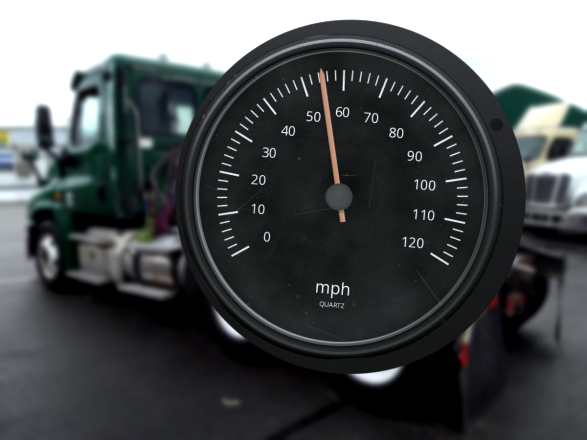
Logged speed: 55 mph
